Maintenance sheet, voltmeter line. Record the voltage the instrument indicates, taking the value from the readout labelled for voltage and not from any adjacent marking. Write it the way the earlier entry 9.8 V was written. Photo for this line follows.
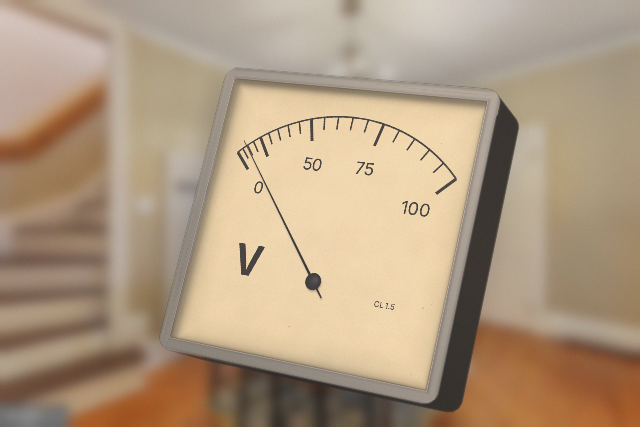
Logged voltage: 15 V
